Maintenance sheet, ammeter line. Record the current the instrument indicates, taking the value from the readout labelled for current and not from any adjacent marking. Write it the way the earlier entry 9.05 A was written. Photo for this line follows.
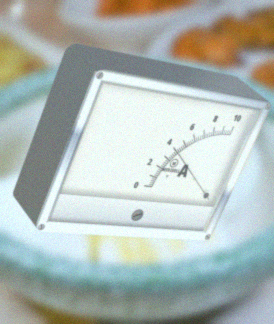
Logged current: 4 A
